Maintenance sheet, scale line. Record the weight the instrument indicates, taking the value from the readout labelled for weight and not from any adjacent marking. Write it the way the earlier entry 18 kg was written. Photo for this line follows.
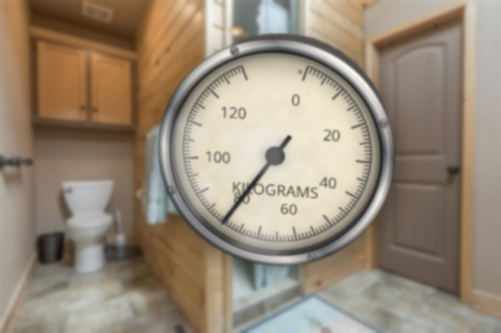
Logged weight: 80 kg
